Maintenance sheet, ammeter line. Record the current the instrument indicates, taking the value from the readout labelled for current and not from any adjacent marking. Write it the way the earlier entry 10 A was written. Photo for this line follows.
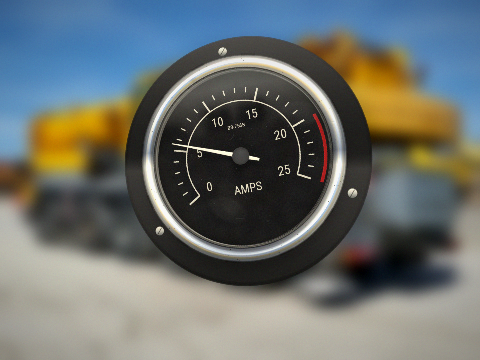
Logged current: 5.5 A
